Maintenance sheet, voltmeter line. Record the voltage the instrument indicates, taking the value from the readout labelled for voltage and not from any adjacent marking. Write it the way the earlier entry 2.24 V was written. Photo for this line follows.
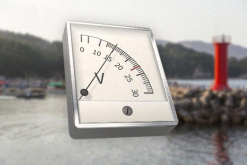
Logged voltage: 15 V
